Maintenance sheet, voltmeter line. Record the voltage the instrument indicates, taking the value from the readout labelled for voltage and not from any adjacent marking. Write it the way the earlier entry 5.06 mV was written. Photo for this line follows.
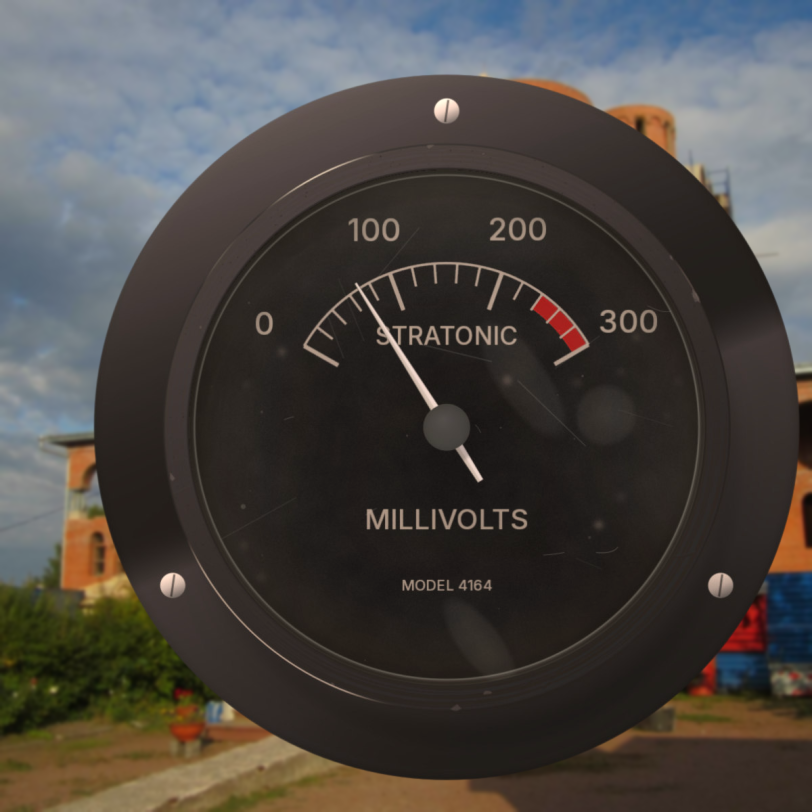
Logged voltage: 70 mV
